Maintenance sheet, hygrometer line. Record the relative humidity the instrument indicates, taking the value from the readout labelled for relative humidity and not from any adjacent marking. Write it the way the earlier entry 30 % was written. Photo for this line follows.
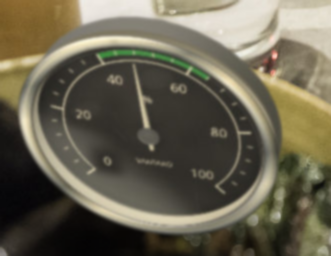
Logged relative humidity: 48 %
